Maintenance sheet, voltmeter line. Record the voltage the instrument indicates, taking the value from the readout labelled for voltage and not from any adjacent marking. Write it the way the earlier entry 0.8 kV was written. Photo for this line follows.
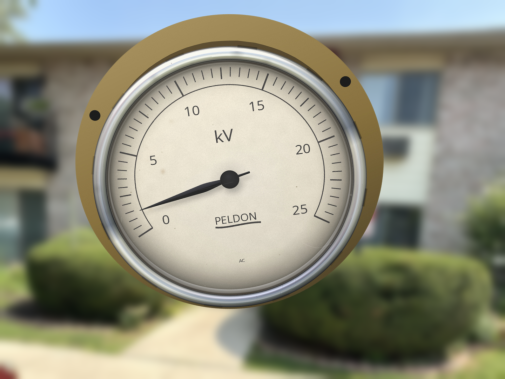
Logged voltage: 1.5 kV
